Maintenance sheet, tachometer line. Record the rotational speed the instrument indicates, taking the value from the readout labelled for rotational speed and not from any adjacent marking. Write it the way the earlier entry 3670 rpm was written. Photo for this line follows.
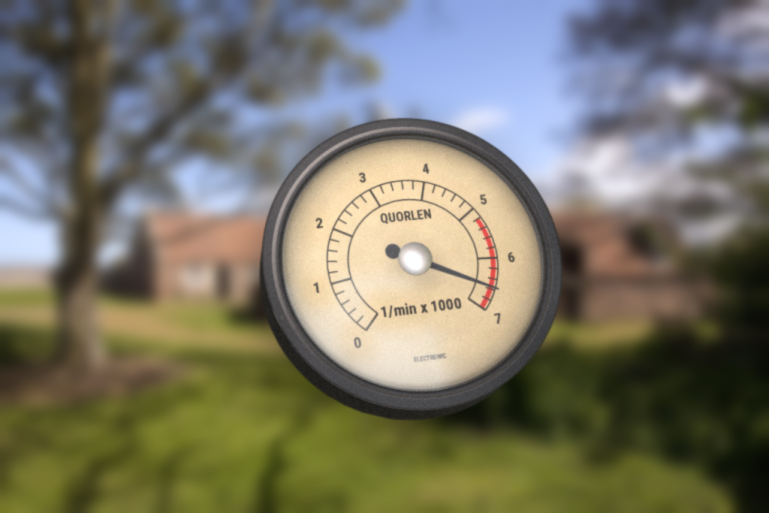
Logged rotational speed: 6600 rpm
